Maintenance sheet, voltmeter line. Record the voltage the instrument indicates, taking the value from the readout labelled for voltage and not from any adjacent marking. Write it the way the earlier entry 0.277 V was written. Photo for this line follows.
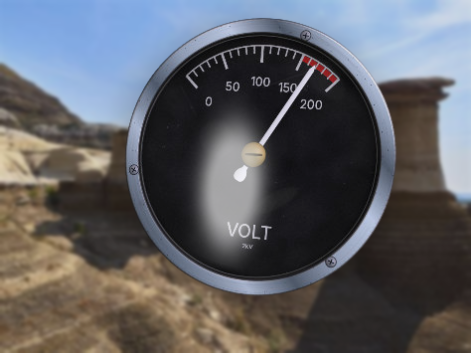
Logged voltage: 170 V
